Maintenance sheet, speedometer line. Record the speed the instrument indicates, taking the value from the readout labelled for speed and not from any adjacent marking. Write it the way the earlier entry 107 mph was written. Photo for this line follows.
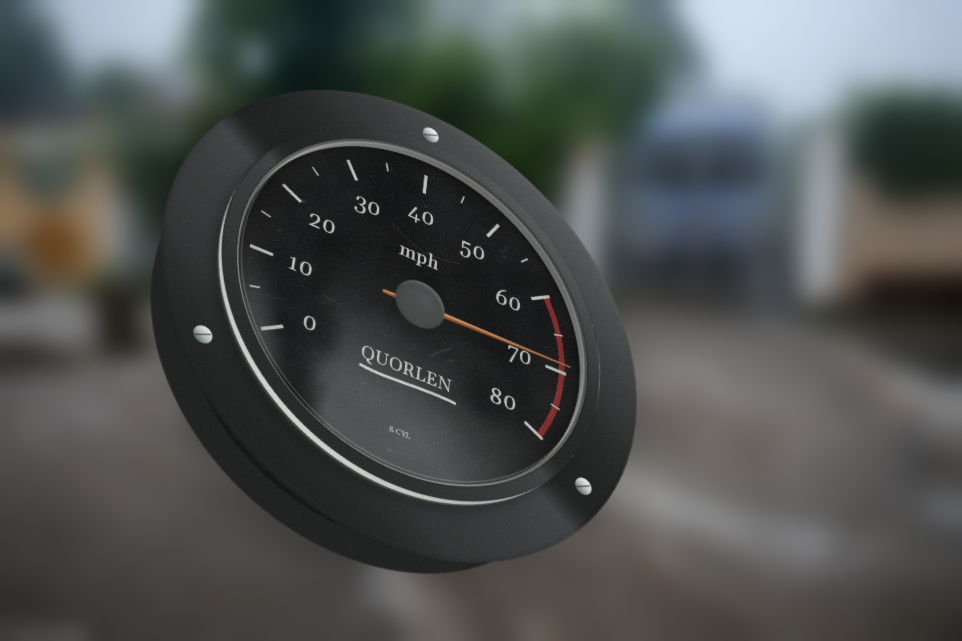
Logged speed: 70 mph
